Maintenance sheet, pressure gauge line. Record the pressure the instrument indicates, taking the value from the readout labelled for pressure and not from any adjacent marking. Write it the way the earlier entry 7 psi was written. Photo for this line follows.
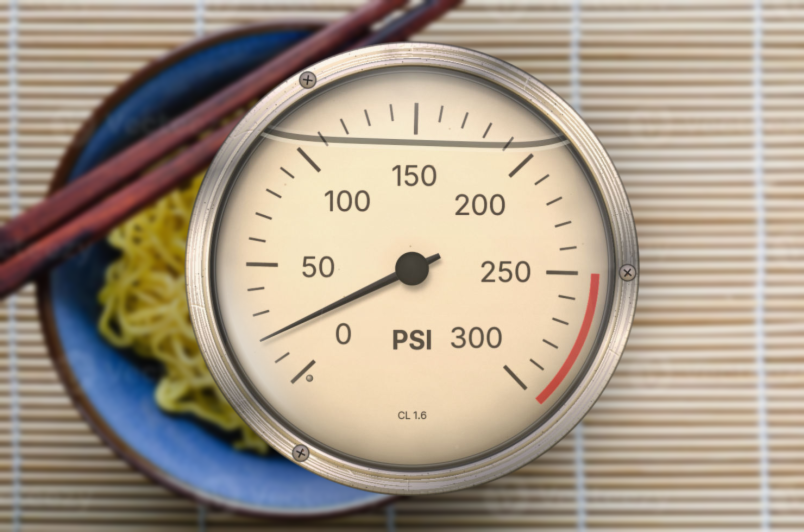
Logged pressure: 20 psi
